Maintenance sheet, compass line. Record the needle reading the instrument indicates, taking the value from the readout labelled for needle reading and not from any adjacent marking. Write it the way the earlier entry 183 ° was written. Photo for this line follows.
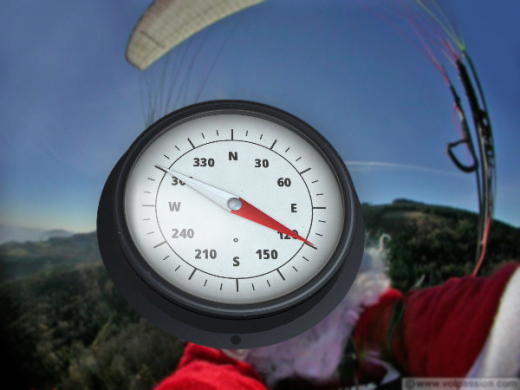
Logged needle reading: 120 °
